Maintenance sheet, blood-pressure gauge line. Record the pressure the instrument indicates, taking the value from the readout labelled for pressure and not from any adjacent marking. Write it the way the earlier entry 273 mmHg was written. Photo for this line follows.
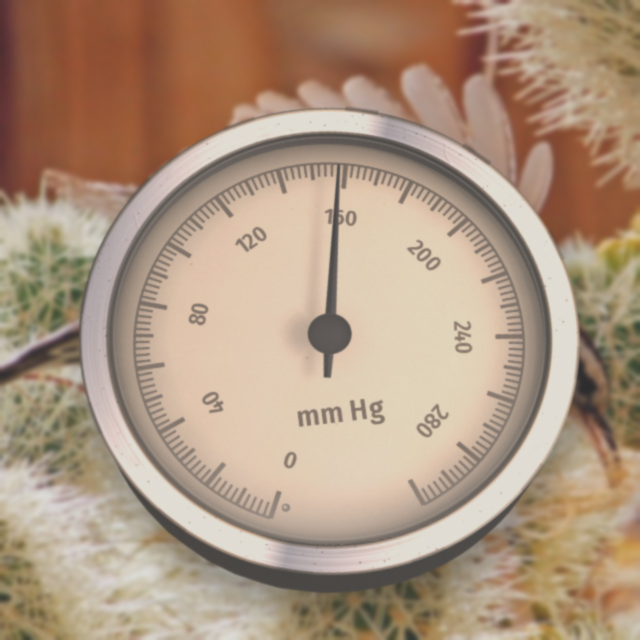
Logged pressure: 158 mmHg
